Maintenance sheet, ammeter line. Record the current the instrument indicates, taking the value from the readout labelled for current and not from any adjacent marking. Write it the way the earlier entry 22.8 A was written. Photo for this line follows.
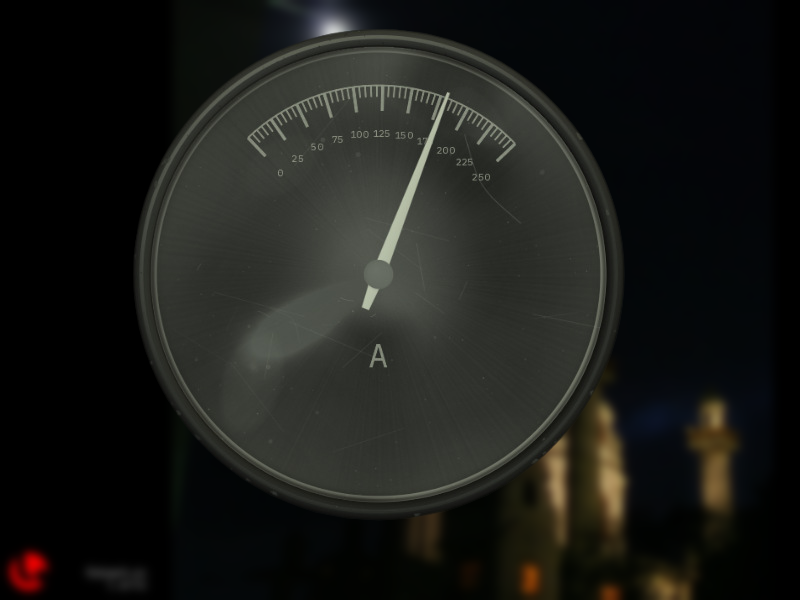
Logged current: 180 A
